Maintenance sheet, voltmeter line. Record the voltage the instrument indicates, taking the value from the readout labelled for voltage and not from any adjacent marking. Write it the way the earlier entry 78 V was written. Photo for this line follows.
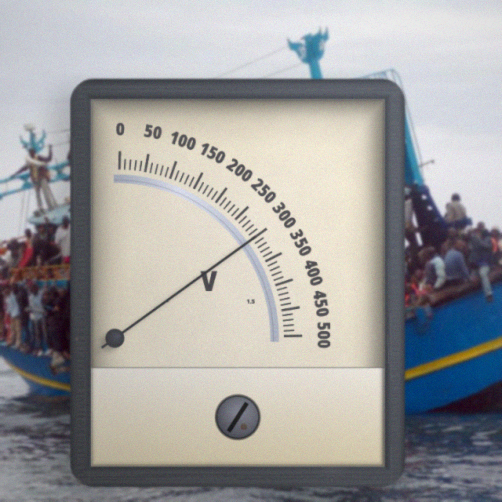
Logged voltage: 300 V
